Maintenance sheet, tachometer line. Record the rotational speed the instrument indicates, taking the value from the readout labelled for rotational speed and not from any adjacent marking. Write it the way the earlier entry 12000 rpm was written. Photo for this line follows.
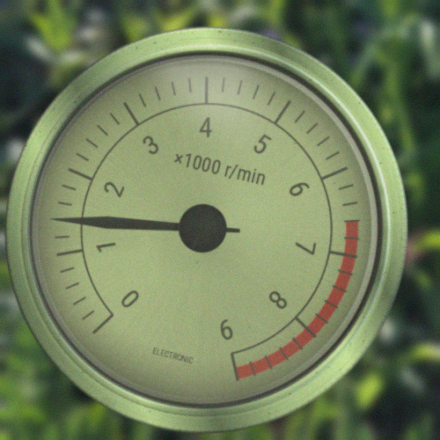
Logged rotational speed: 1400 rpm
